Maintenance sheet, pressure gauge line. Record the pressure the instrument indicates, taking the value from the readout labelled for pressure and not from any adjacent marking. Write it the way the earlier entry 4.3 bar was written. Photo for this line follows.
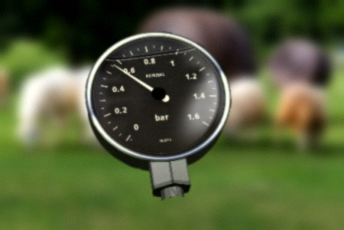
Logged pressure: 0.55 bar
